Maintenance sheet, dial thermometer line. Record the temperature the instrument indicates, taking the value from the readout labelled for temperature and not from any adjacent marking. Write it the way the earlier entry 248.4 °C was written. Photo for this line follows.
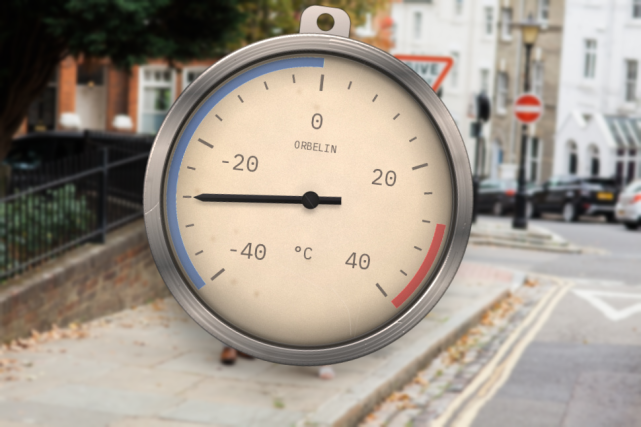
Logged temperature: -28 °C
